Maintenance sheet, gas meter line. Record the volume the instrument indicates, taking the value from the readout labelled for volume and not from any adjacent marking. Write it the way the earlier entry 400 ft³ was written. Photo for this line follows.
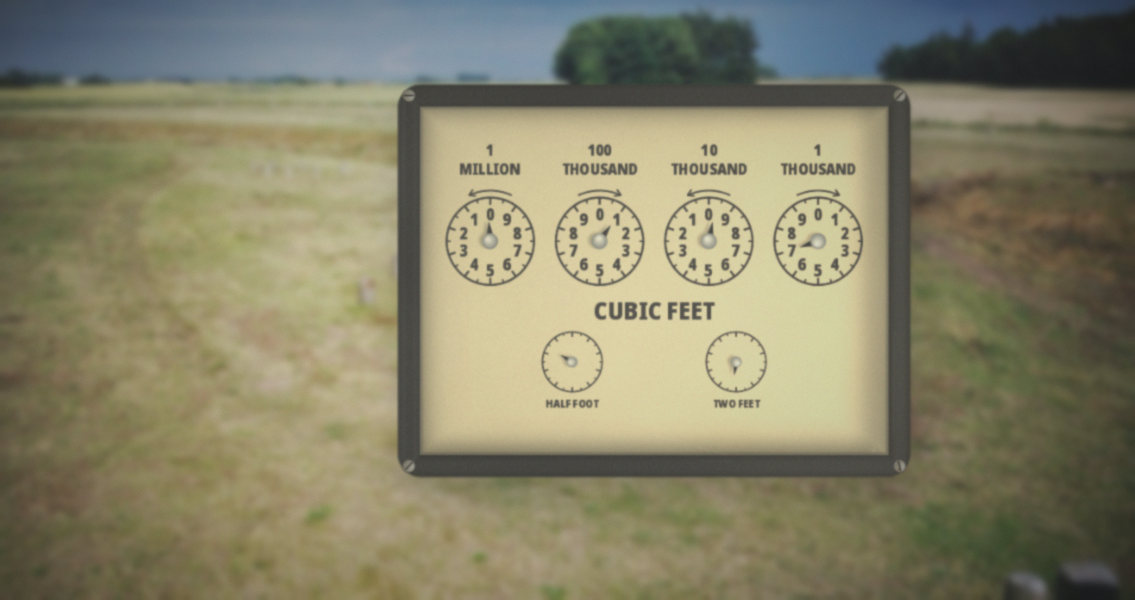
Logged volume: 9700 ft³
